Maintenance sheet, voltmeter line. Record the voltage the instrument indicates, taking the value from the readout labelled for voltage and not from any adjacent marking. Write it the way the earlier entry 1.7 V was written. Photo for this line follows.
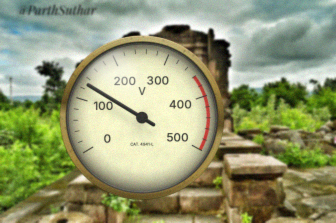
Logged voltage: 130 V
